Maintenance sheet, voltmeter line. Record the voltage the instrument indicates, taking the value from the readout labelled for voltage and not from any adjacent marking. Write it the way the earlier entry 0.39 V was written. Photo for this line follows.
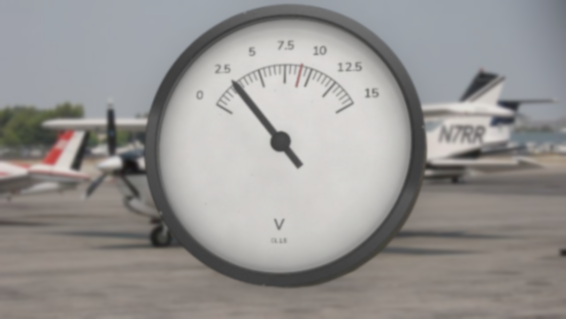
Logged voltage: 2.5 V
